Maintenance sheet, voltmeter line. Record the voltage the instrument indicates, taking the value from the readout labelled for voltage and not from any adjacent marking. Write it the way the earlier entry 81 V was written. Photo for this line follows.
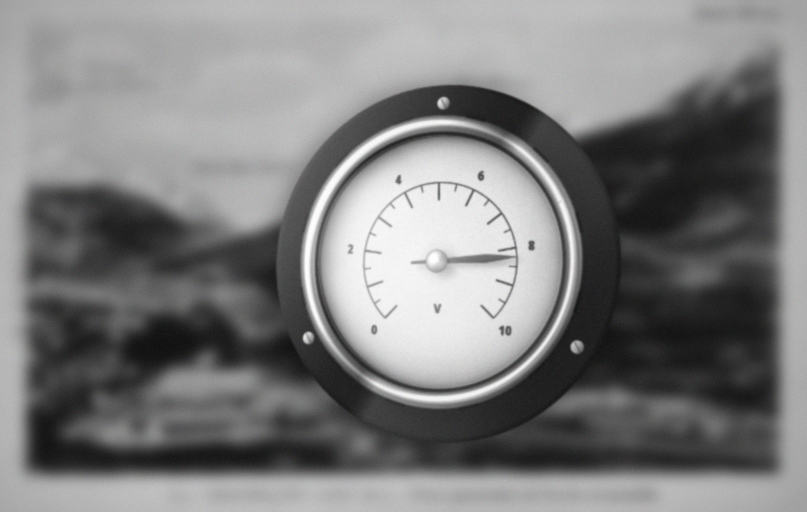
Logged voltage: 8.25 V
